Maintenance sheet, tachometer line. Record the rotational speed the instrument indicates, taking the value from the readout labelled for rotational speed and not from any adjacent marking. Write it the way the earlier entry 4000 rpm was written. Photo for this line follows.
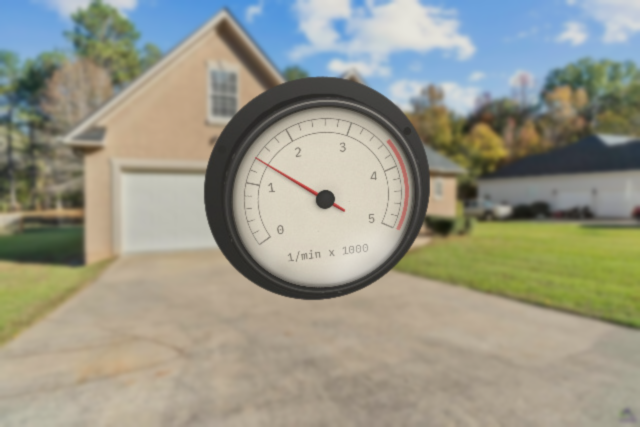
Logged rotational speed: 1400 rpm
